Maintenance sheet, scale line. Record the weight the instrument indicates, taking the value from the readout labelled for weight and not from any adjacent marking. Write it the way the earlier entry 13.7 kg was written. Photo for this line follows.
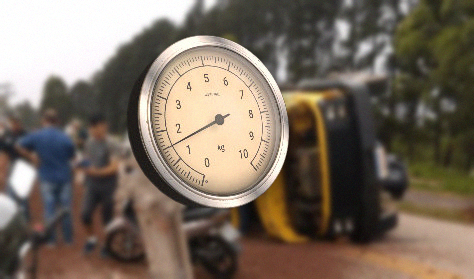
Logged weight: 1.5 kg
